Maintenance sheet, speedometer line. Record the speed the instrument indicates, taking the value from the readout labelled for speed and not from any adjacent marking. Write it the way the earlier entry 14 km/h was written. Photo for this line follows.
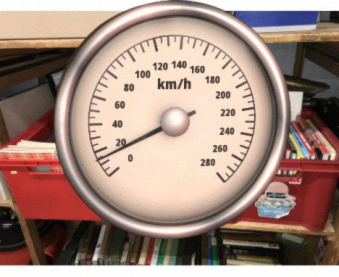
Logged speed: 15 km/h
